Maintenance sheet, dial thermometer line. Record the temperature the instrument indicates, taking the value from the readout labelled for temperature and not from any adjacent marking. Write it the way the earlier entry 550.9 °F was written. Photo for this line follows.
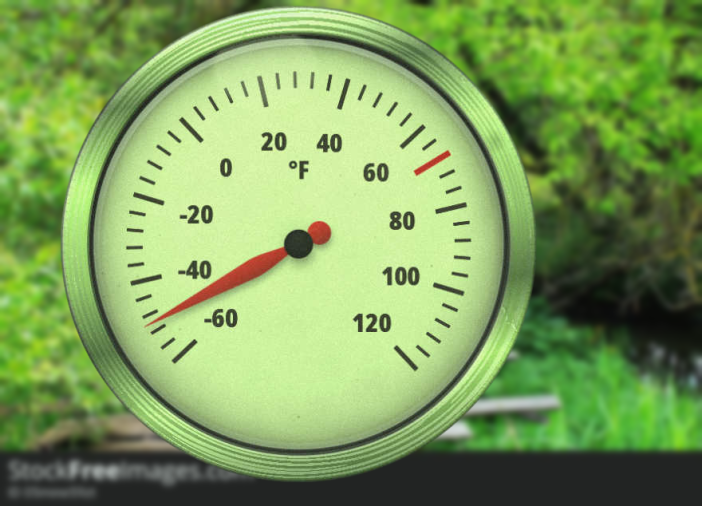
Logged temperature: -50 °F
